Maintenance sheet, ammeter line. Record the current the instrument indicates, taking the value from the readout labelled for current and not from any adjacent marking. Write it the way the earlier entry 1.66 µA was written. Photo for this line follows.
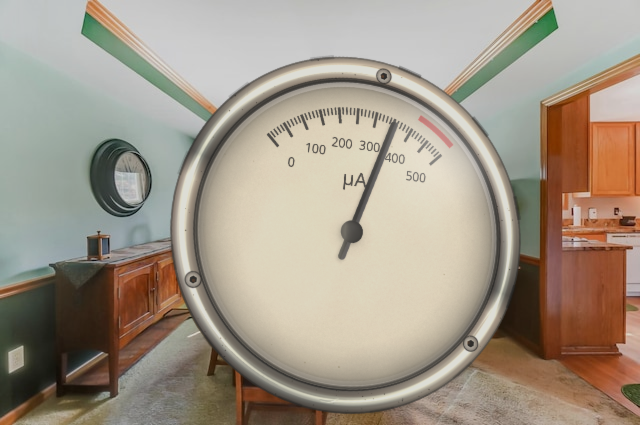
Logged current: 350 µA
